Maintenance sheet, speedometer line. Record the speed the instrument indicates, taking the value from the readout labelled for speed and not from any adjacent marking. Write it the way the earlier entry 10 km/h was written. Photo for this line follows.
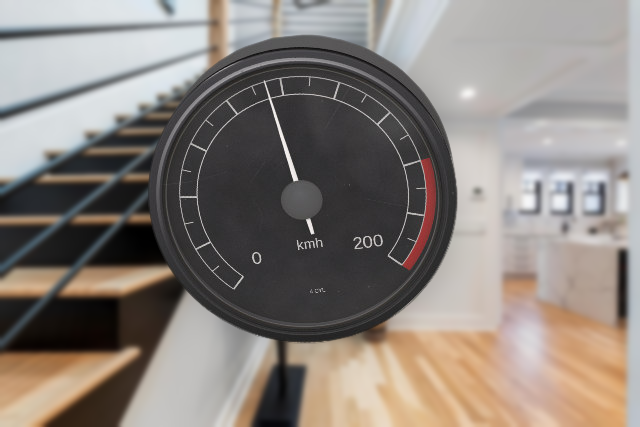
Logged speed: 95 km/h
